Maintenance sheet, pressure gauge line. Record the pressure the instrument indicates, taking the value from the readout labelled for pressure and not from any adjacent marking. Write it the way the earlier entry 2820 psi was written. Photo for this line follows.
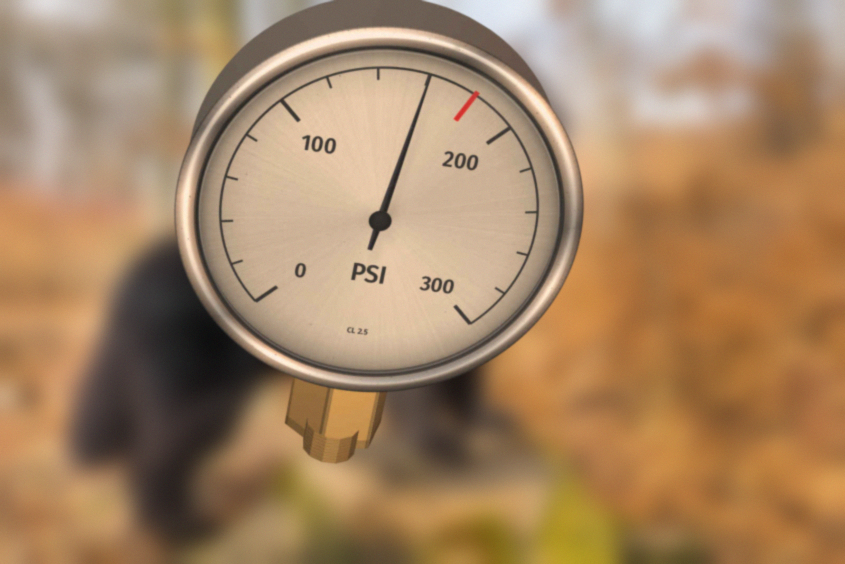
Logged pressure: 160 psi
